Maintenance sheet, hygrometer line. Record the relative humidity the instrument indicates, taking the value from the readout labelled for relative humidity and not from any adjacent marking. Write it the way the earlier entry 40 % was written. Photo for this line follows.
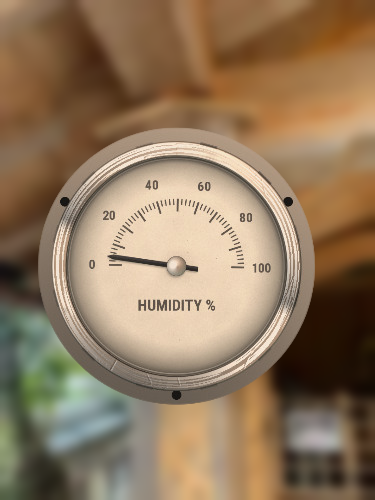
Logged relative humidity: 4 %
